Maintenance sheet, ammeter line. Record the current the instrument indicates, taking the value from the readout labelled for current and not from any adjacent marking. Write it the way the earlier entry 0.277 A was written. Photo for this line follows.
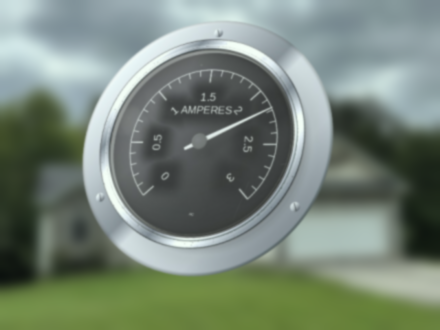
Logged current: 2.2 A
